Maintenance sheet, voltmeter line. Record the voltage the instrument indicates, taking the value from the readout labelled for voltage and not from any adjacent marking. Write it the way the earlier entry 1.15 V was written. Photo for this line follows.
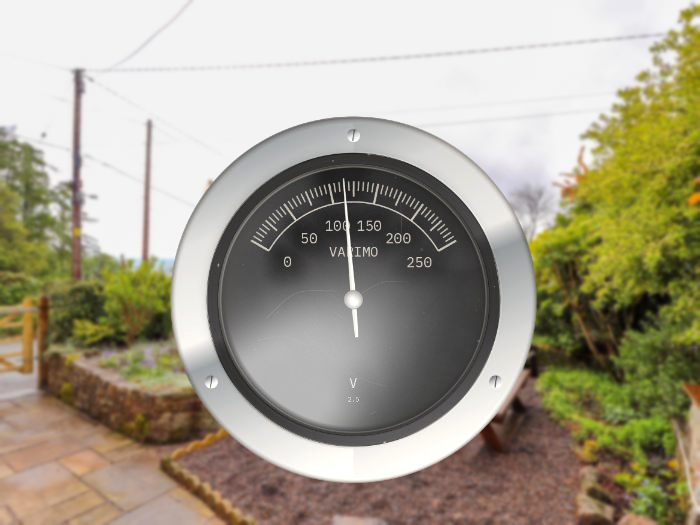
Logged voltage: 115 V
